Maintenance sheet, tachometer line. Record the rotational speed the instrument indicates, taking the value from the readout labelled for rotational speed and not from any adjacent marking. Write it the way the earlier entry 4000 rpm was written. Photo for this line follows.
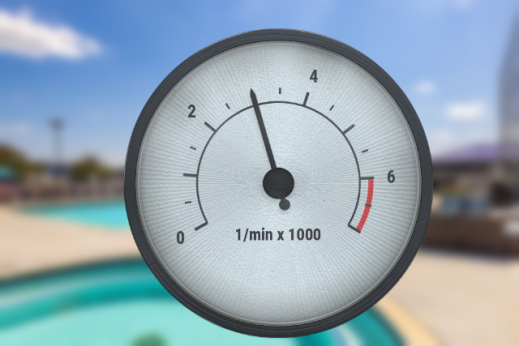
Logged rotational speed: 3000 rpm
